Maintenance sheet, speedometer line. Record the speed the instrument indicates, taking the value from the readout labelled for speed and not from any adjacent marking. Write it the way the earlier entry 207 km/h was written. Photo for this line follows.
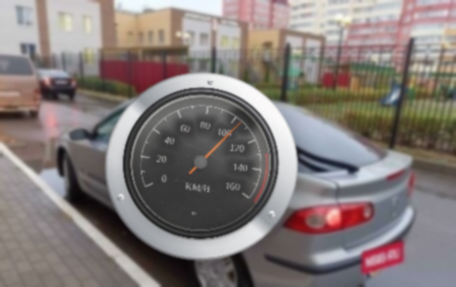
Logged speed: 105 km/h
